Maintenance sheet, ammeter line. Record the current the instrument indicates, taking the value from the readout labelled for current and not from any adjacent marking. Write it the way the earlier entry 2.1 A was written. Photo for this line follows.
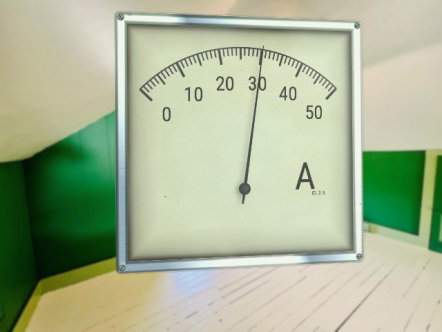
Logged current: 30 A
